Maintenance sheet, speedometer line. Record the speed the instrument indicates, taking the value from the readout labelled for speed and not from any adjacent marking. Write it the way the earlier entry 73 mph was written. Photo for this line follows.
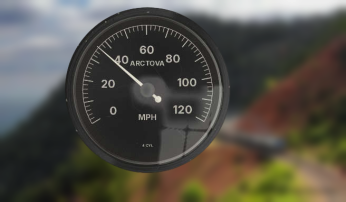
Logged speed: 36 mph
